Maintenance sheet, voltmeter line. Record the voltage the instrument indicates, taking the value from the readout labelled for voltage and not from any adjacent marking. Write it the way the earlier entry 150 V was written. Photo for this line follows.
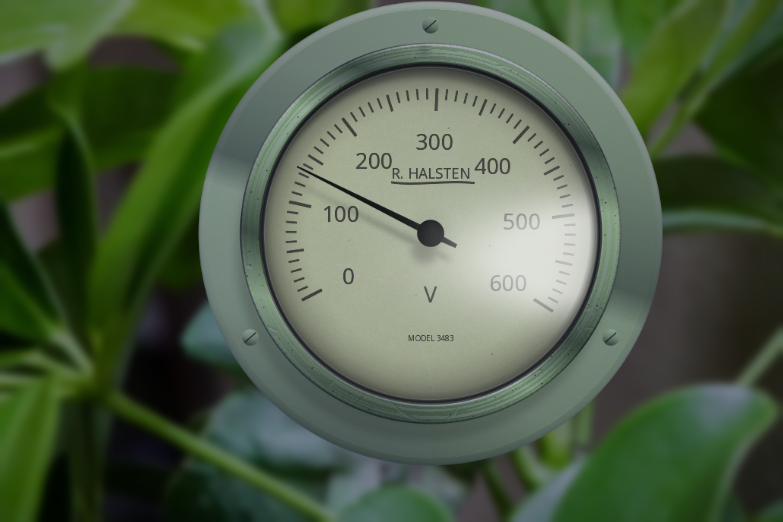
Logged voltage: 135 V
